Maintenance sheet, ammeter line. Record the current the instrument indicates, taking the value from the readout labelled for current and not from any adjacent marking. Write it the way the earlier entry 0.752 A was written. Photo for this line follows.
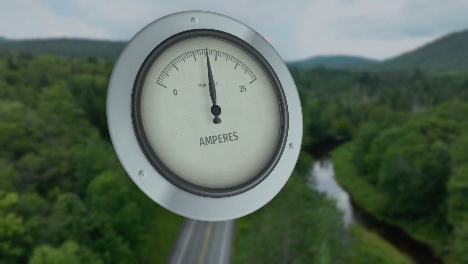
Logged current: 12.5 A
